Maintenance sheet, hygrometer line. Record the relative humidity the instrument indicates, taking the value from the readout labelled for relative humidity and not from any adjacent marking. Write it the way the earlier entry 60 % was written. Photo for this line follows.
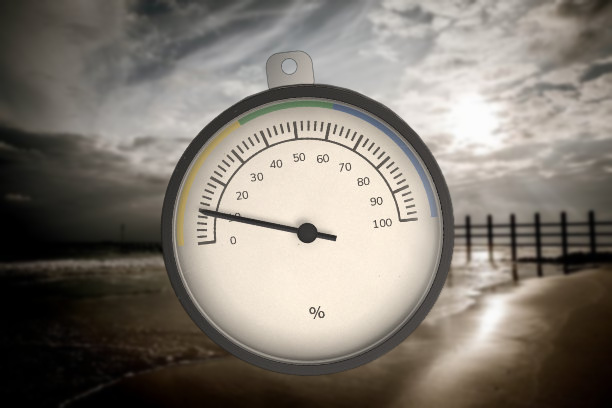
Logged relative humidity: 10 %
